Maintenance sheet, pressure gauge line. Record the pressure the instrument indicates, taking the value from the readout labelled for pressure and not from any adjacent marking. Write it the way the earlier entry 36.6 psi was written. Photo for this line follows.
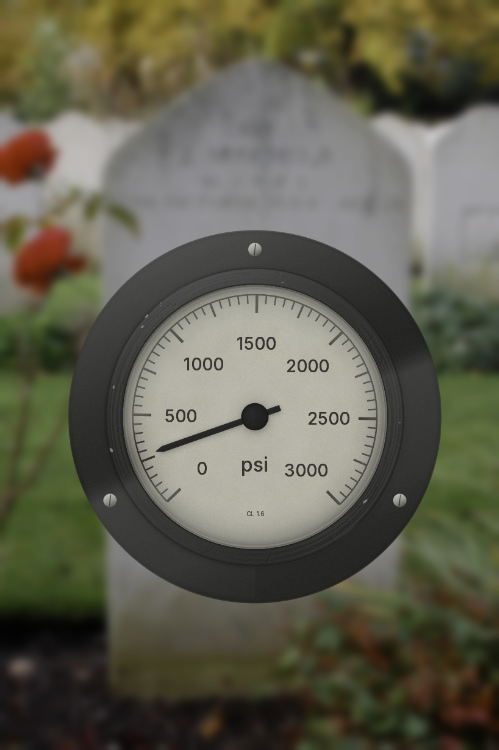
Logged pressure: 275 psi
